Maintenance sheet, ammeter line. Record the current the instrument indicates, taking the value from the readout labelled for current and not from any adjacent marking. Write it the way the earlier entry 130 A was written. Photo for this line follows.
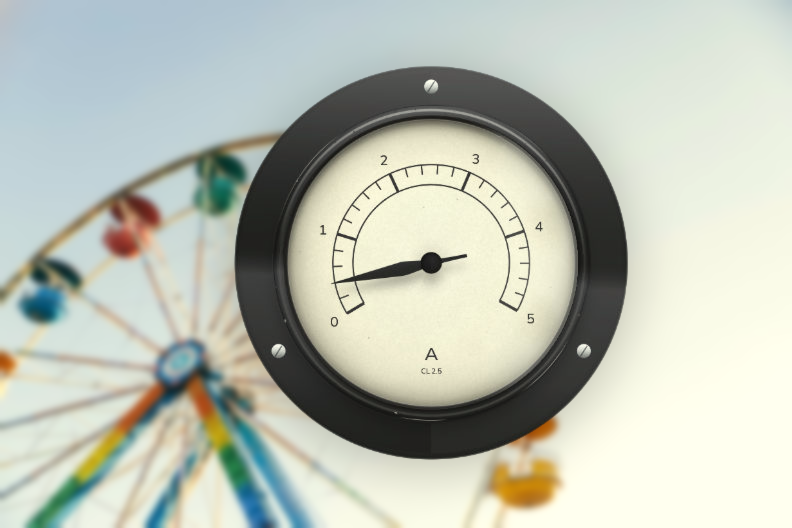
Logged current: 0.4 A
